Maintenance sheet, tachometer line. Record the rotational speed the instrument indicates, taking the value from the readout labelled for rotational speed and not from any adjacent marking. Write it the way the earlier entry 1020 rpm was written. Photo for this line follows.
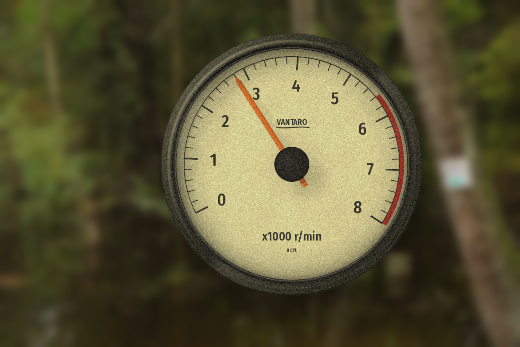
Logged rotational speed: 2800 rpm
